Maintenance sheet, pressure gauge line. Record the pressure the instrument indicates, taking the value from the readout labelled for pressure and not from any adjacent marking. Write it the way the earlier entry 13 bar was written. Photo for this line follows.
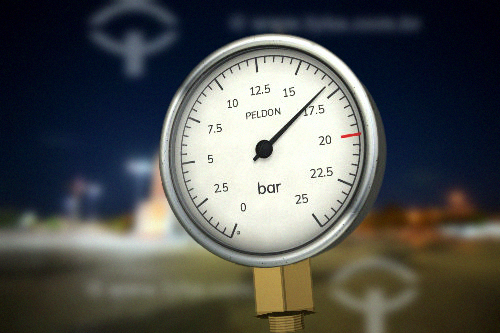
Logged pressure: 17 bar
